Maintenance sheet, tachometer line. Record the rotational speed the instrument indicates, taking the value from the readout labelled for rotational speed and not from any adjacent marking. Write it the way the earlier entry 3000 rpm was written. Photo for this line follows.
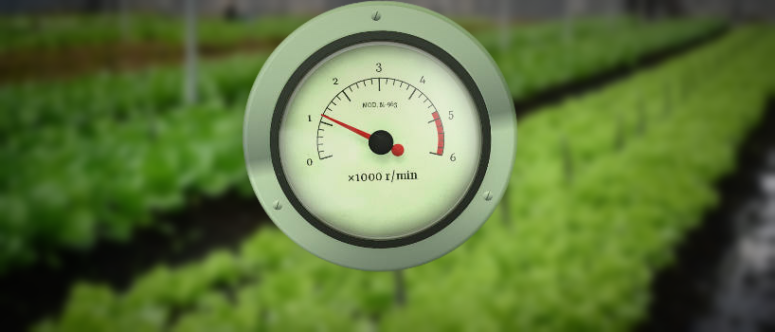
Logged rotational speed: 1200 rpm
